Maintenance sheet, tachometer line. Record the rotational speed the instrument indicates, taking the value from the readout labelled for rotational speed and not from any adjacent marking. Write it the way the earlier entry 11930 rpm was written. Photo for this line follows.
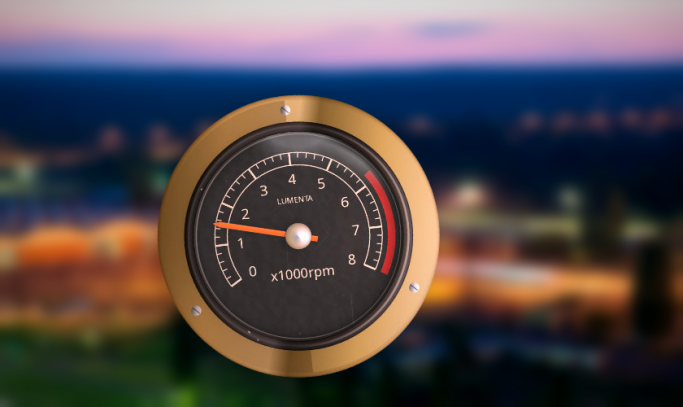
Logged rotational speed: 1500 rpm
